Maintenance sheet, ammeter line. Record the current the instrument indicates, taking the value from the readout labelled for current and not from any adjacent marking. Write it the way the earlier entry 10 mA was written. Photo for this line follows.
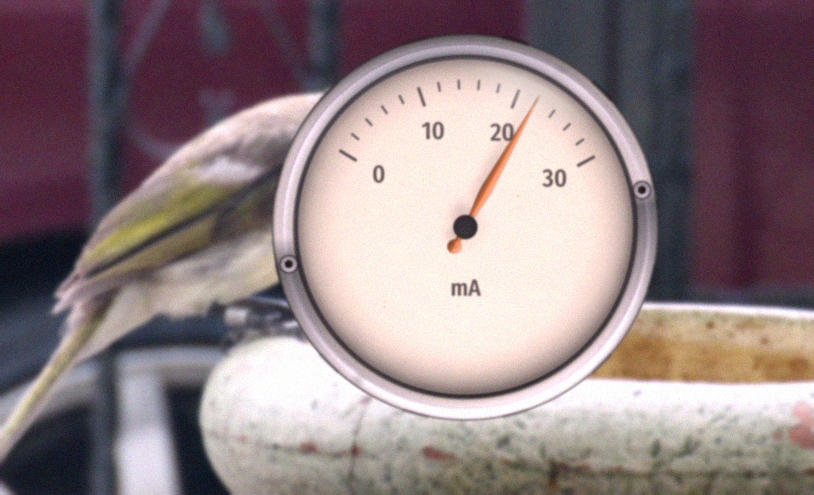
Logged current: 22 mA
